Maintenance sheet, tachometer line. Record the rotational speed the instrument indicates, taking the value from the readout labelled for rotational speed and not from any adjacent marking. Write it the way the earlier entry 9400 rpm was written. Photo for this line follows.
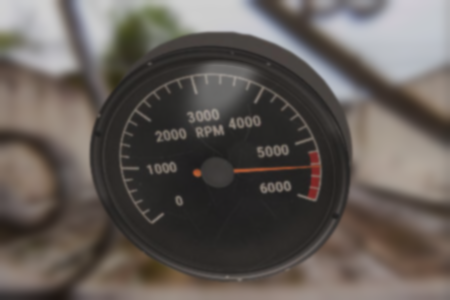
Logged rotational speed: 5400 rpm
